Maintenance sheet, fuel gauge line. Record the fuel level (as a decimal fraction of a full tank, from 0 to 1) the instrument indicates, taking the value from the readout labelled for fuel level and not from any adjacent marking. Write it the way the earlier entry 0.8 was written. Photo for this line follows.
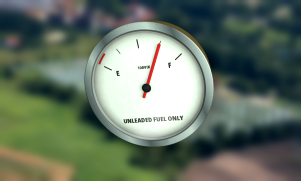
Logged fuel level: 0.75
